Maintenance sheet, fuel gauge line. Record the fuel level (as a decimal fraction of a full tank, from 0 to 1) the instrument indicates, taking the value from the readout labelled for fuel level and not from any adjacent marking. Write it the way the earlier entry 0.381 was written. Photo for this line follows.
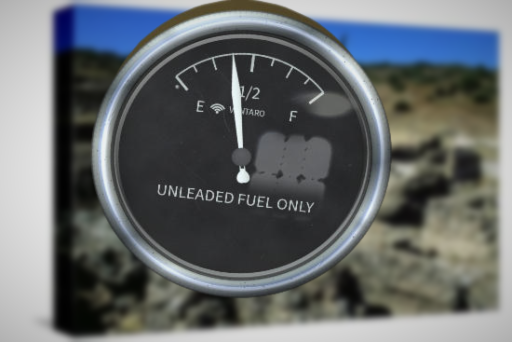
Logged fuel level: 0.375
